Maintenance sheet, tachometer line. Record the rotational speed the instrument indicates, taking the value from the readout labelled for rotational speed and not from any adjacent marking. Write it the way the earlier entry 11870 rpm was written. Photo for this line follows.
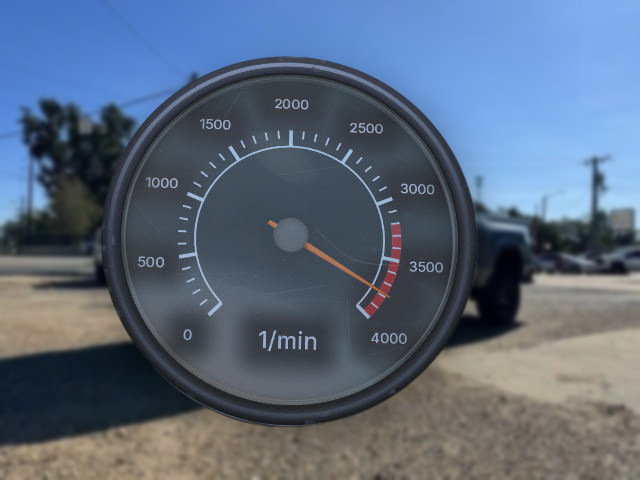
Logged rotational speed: 3800 rpm
